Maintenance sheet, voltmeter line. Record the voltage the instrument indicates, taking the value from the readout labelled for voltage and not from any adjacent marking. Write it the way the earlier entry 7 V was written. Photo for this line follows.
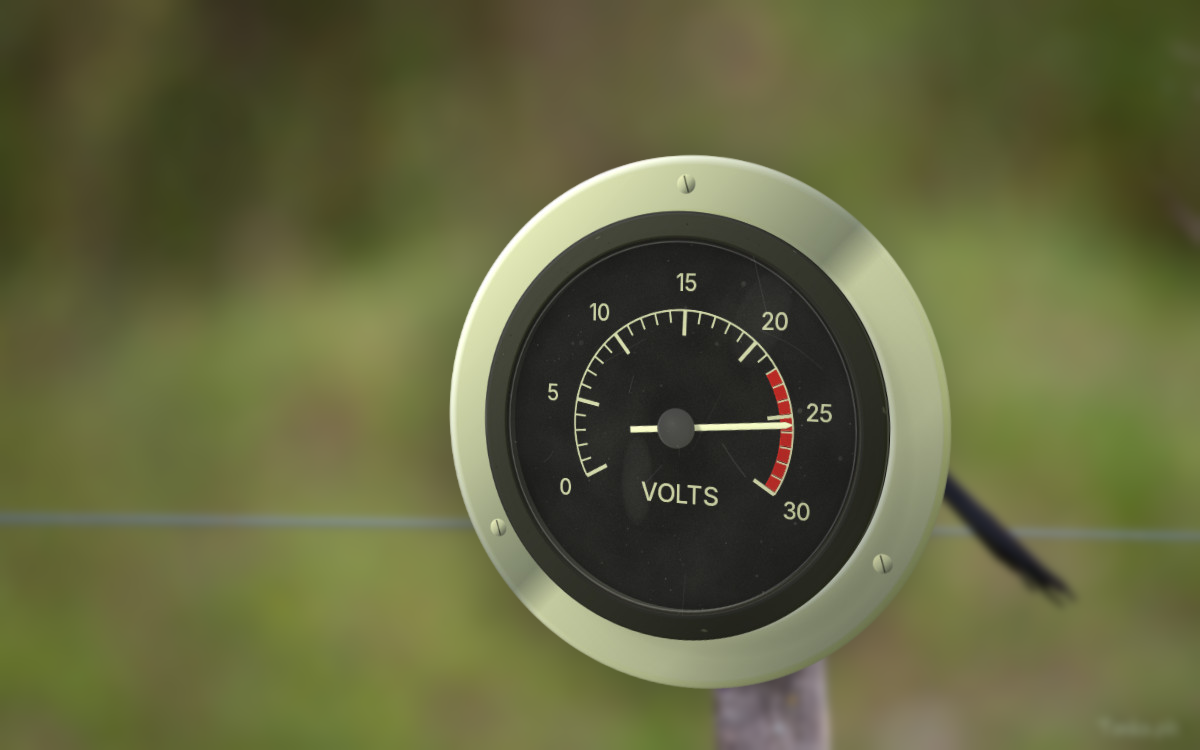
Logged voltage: 25.5 V
